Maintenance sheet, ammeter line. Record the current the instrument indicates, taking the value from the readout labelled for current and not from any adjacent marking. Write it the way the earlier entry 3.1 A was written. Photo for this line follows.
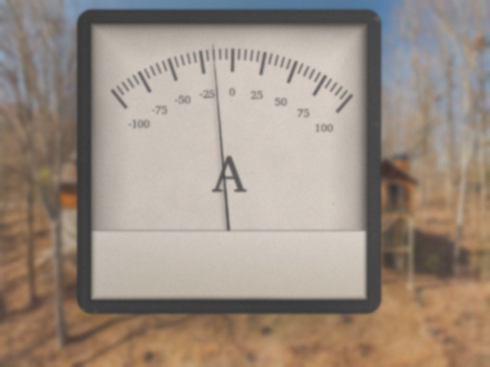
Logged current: -15 A
